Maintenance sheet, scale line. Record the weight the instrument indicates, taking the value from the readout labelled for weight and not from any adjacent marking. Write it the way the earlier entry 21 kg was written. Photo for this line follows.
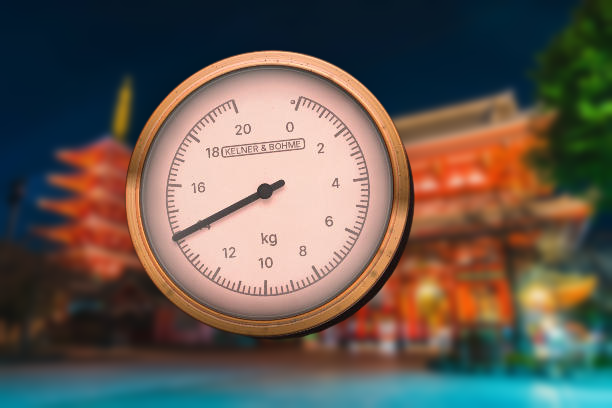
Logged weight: 14 kg
